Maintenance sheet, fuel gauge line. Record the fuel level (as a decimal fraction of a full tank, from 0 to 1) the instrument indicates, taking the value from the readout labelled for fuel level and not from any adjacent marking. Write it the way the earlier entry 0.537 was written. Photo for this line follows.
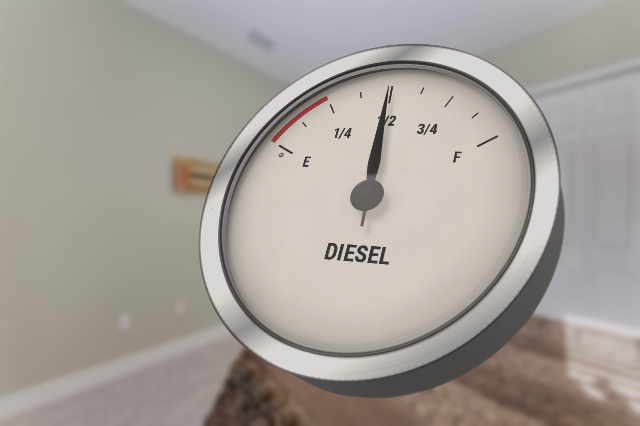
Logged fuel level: 0.5
